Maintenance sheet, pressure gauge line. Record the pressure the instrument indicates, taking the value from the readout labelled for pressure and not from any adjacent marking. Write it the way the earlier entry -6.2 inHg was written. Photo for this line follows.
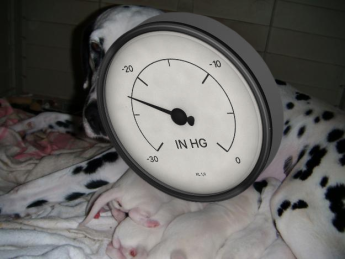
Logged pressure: -22.5 inHg
